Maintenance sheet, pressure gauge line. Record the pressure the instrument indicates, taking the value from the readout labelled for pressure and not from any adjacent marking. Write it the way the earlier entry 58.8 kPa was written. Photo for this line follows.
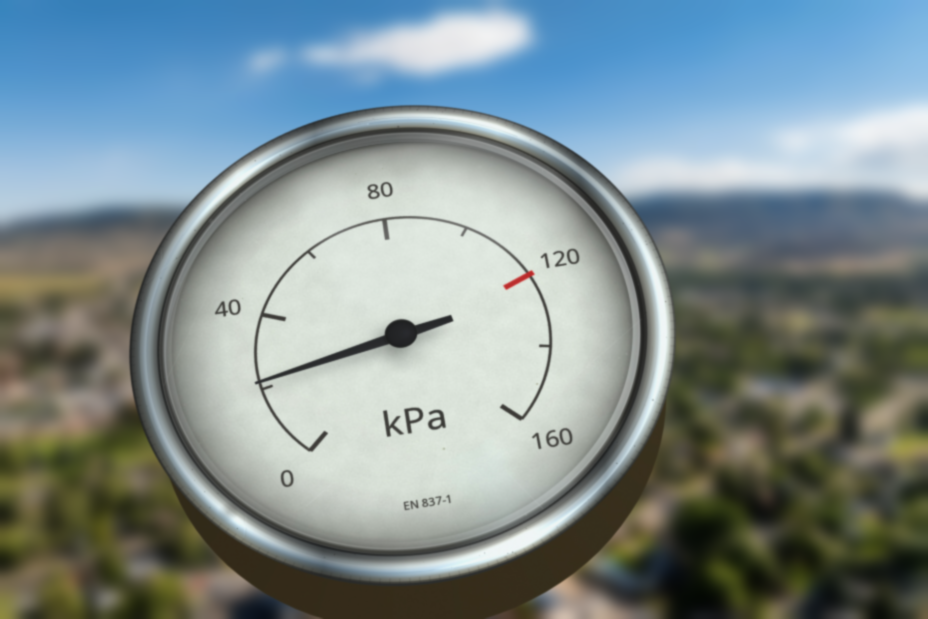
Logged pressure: 20 kPa
